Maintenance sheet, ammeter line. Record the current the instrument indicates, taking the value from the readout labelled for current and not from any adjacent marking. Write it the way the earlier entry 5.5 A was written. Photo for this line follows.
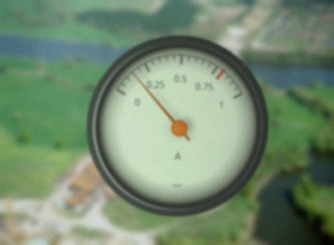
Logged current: 0.15 A
